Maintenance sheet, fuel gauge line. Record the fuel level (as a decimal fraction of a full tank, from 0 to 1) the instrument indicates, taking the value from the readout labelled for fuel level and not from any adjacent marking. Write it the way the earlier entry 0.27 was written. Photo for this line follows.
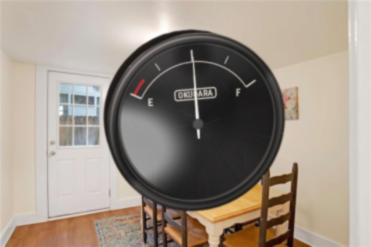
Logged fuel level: 0.5
